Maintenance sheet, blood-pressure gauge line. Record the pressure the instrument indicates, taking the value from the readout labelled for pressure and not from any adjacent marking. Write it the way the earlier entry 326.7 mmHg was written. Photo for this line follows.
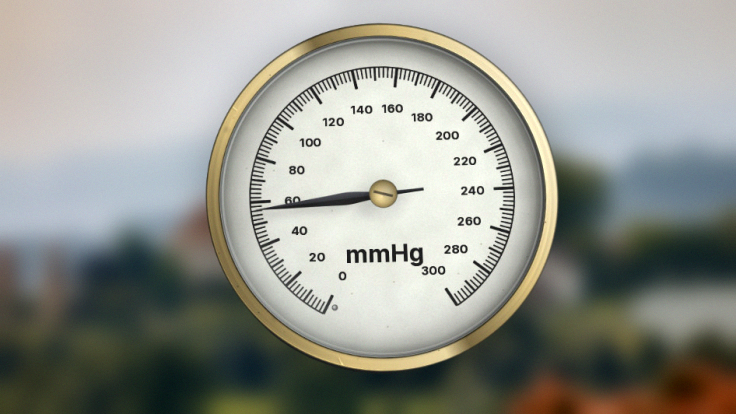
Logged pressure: 56 mmHg
